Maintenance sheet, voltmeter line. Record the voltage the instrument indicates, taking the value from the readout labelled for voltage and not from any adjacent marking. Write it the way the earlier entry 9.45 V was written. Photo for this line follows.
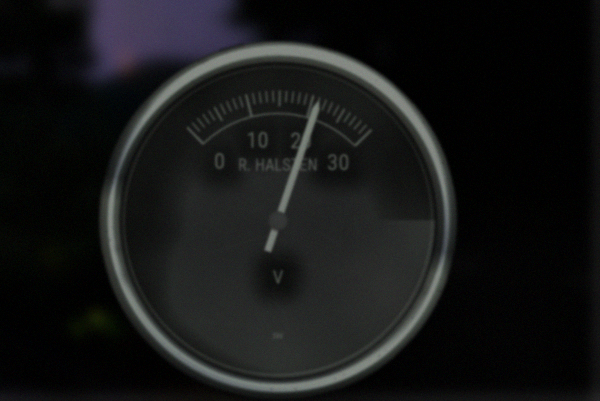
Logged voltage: 21 V
